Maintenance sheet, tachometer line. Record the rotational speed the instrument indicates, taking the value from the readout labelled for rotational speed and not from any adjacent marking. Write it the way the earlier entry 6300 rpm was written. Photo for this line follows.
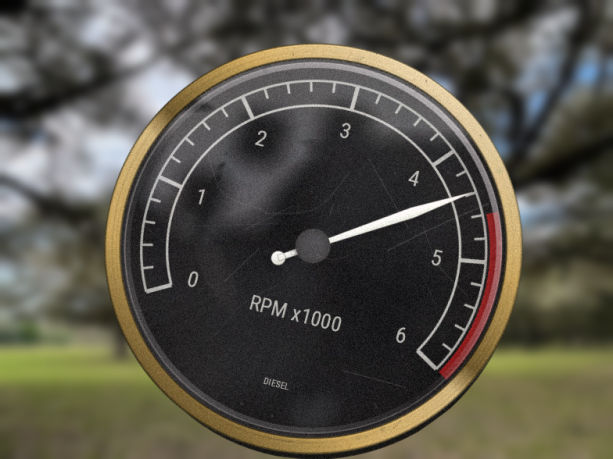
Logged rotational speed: 4400 rpm
